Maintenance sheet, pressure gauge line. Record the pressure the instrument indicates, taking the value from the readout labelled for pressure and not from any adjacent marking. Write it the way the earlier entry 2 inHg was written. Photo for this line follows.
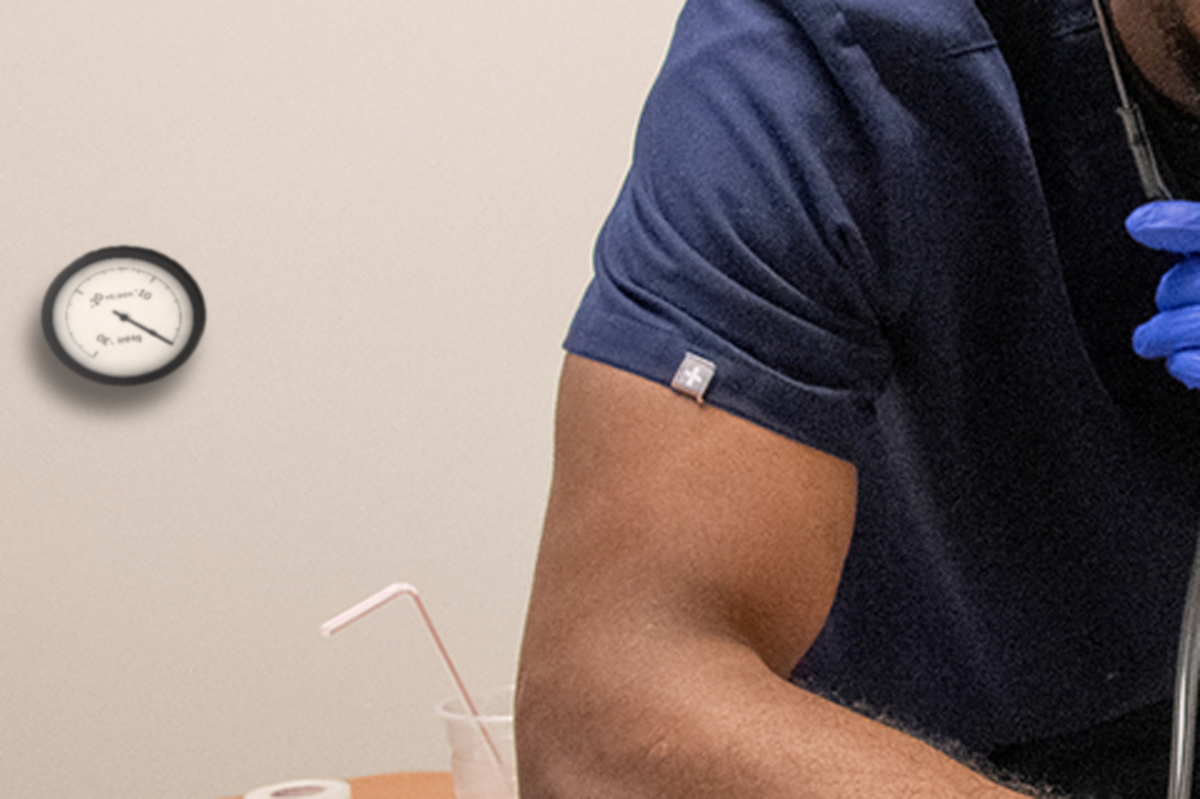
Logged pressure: 0 inHg
